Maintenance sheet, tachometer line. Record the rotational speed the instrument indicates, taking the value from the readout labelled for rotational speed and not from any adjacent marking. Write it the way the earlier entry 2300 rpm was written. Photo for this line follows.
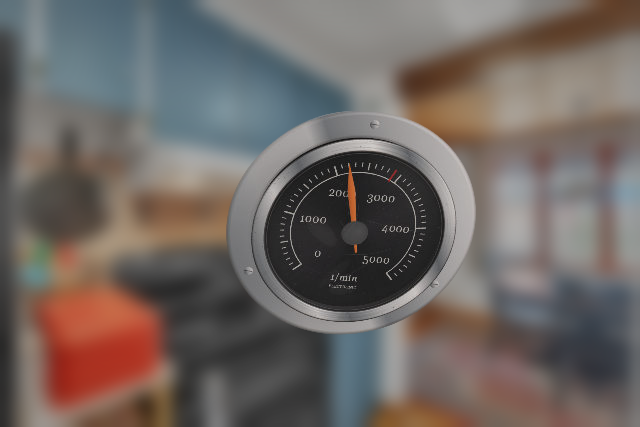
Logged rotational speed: 2200 rpm
